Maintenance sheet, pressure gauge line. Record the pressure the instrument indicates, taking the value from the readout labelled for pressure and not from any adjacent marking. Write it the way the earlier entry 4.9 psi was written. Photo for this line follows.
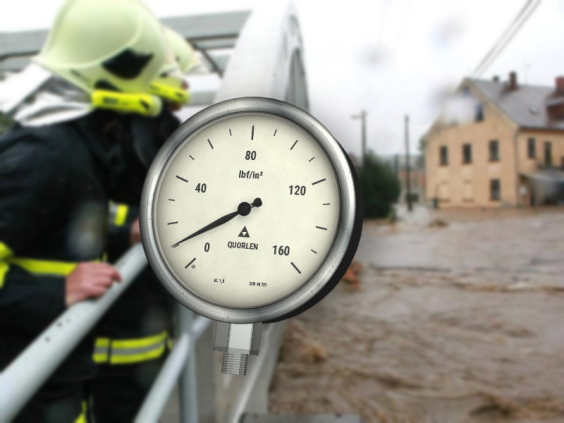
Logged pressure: 10 psi
